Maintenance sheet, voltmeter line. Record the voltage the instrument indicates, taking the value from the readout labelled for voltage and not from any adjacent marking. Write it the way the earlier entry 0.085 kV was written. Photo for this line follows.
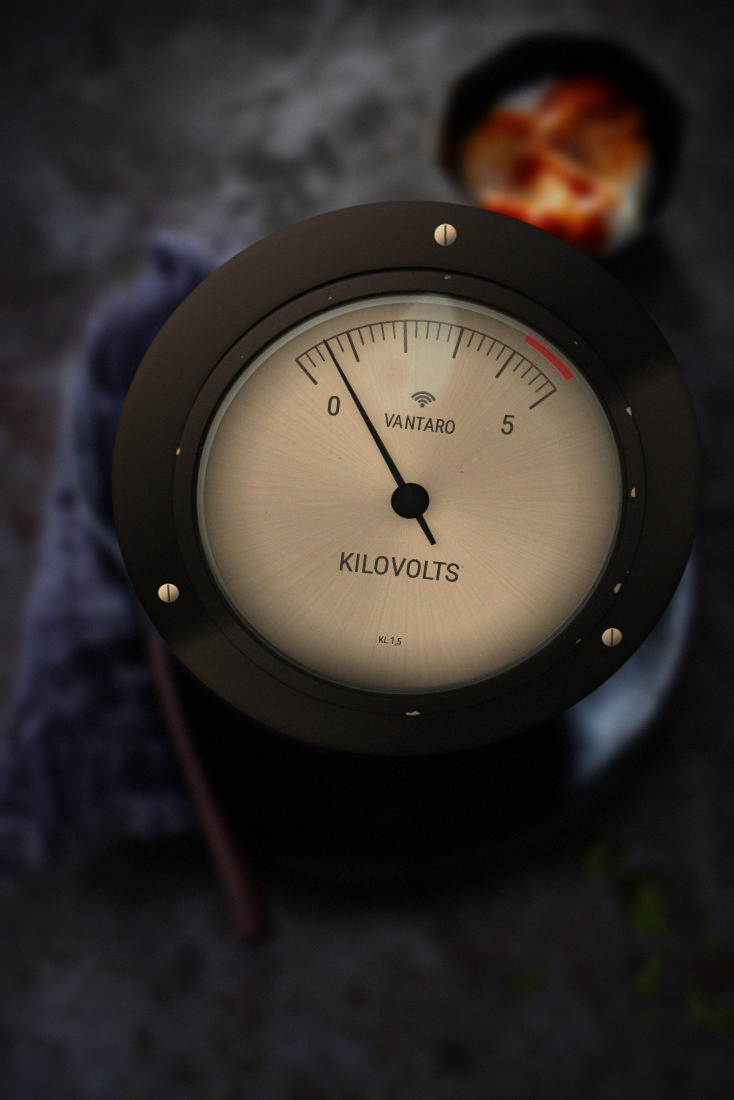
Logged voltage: 0.6 kV
